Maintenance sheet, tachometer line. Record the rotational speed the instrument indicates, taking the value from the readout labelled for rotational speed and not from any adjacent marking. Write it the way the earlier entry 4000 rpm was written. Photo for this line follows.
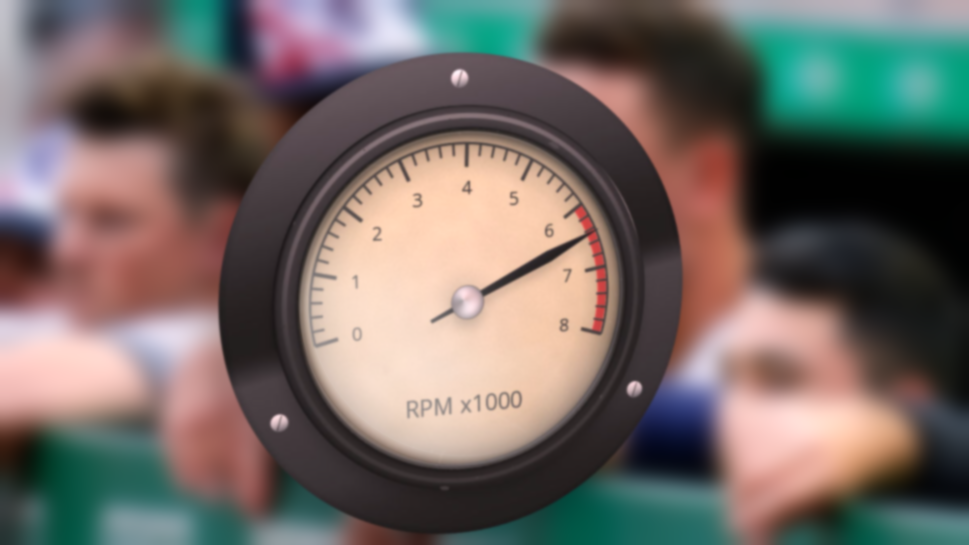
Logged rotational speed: 6400 rpm
